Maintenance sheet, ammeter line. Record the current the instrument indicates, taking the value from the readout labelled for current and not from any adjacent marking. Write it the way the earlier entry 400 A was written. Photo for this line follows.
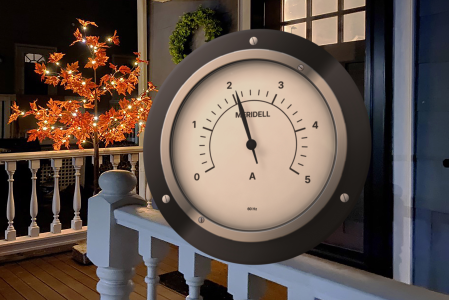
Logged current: 2.1 A
